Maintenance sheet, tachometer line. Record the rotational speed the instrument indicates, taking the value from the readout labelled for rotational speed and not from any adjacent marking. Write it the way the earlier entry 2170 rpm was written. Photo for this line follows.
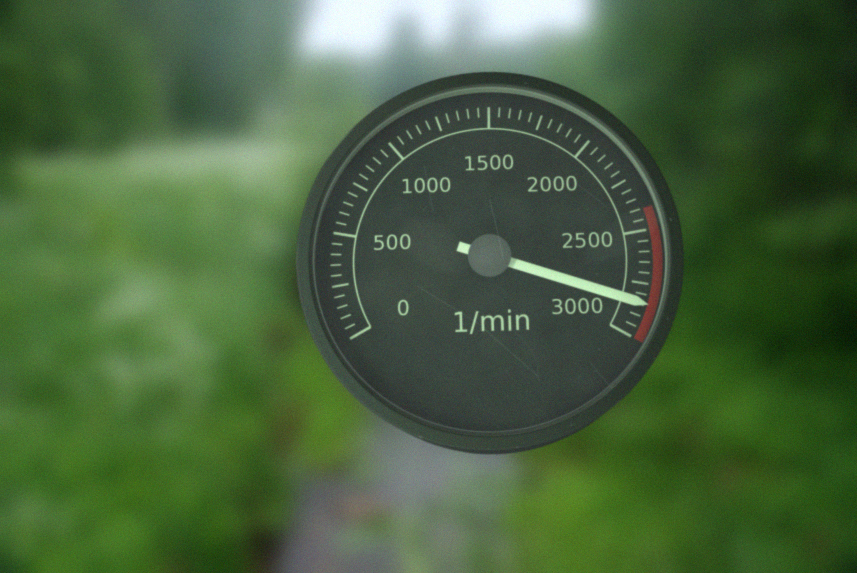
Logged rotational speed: 2850 rpm
